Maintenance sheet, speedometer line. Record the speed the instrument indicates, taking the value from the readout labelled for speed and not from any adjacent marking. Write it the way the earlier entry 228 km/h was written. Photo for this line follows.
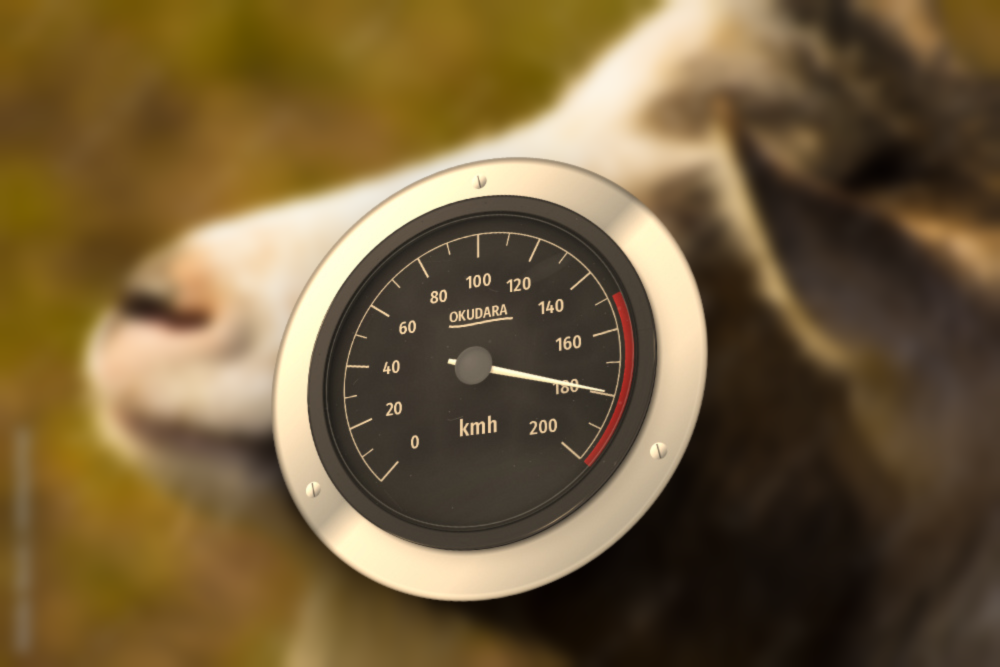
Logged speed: 180 km/h
